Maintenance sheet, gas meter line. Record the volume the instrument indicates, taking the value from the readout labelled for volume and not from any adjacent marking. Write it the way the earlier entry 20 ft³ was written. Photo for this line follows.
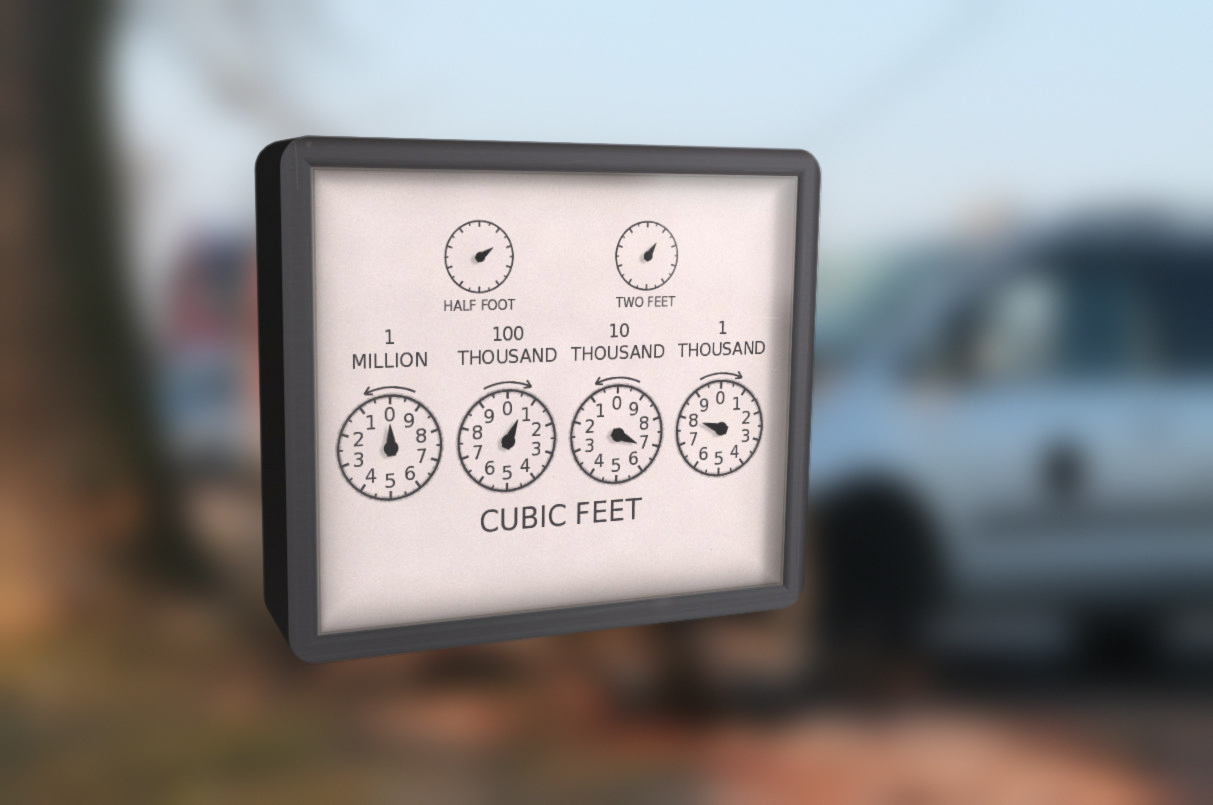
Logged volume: 6800 ft³
